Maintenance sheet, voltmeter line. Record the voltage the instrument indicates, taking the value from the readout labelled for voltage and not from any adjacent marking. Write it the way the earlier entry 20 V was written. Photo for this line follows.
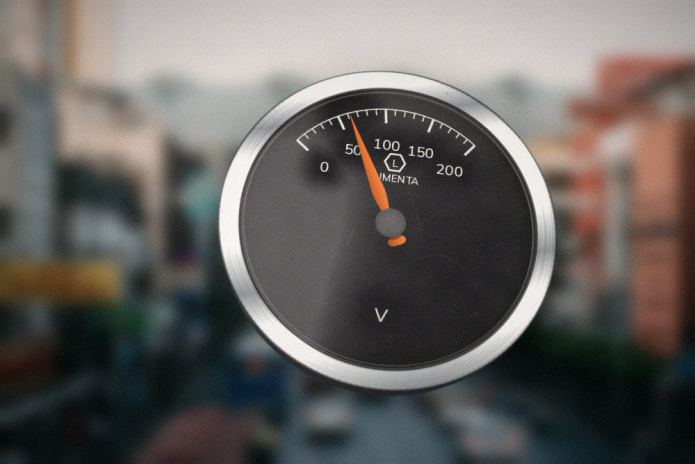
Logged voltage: 60 V
